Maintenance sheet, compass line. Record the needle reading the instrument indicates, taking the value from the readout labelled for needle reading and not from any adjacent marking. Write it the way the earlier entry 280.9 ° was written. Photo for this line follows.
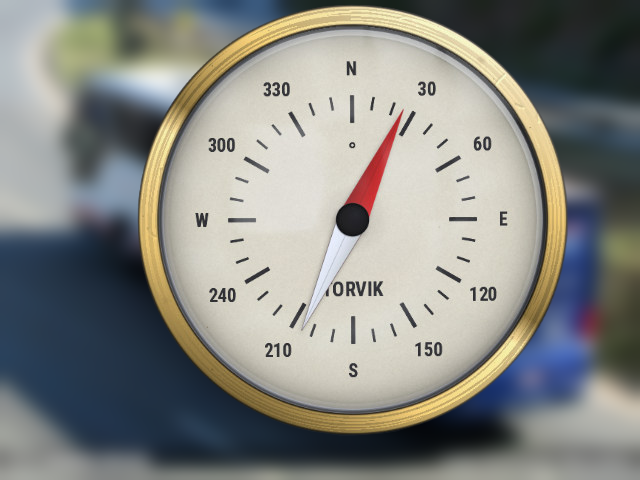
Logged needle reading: 25 °
